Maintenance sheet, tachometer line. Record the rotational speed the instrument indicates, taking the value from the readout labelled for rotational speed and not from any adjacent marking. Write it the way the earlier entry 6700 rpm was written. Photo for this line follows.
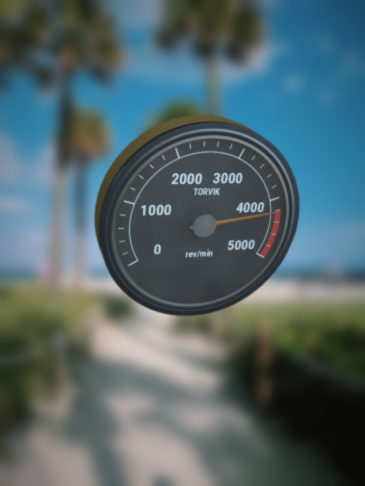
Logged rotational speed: 4200 rpm
